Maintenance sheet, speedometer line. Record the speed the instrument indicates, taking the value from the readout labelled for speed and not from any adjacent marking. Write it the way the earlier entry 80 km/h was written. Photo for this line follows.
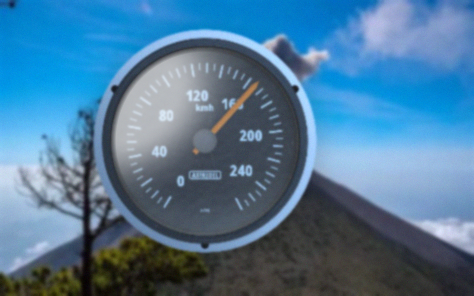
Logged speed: 165 km/h
